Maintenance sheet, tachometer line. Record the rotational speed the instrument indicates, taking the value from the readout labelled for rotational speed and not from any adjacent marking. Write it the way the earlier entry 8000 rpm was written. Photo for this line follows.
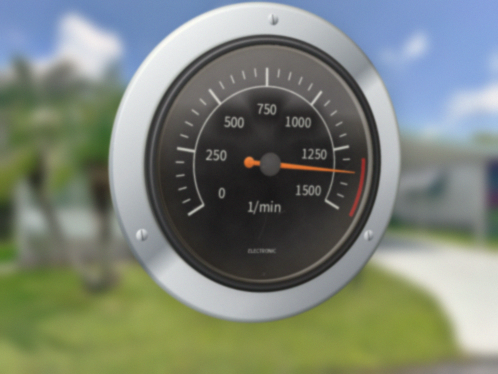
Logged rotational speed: 1350 rpm
